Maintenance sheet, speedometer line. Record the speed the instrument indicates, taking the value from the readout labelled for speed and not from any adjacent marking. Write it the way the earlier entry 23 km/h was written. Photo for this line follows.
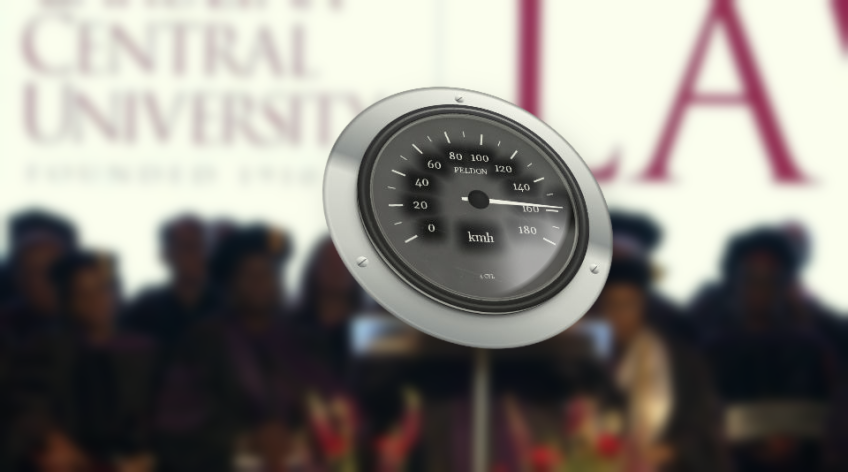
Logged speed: 160 km/h
